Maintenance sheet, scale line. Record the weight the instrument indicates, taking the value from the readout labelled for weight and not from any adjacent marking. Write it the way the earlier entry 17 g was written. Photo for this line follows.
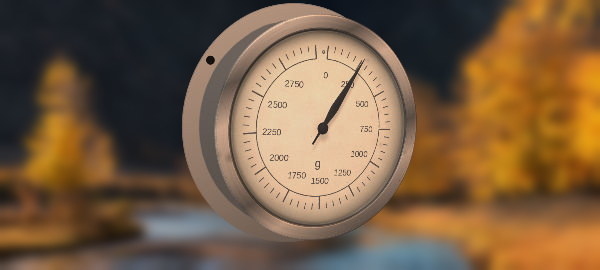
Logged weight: 250 g
